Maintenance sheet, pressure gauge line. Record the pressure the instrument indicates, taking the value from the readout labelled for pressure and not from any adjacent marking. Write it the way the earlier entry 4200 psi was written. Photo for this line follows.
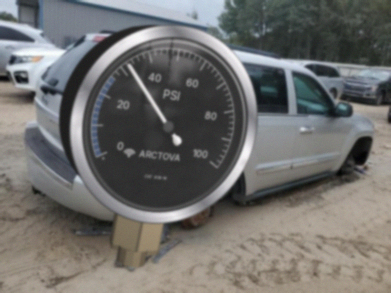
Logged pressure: 32 psi
